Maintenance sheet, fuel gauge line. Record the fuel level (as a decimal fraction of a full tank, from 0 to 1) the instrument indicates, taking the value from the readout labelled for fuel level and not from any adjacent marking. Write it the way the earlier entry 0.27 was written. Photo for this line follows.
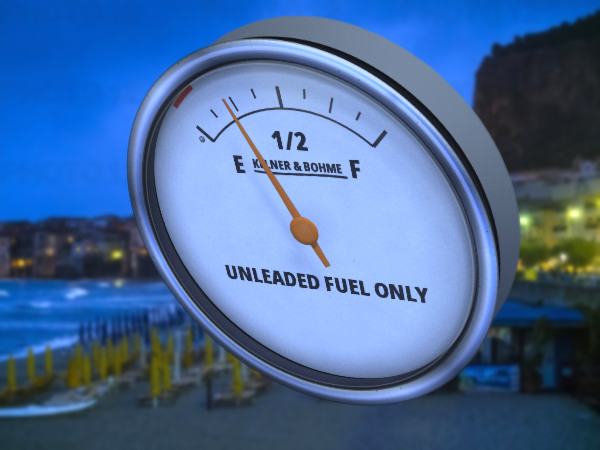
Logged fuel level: 0.25
